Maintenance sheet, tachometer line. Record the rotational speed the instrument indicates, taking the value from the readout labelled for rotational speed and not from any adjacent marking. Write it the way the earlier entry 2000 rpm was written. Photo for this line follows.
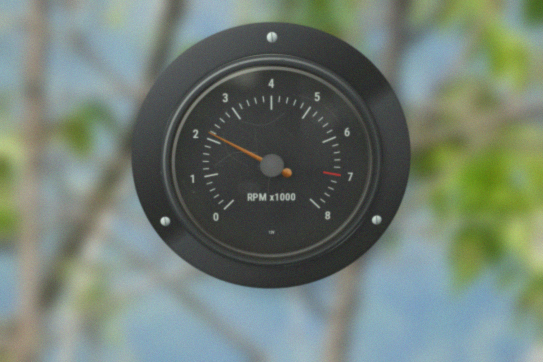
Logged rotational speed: 2200 rpm
